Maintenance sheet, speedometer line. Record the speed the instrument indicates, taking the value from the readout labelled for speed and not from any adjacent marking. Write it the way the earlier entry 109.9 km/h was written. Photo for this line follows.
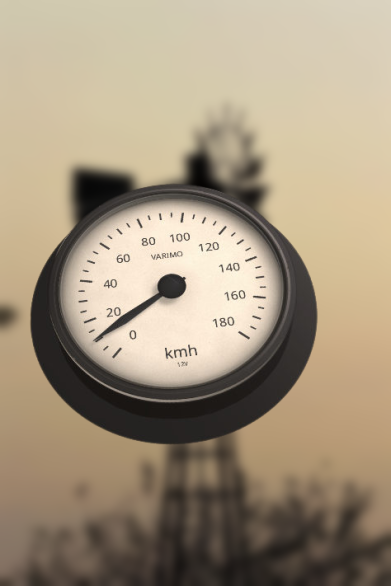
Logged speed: 10 km/h
